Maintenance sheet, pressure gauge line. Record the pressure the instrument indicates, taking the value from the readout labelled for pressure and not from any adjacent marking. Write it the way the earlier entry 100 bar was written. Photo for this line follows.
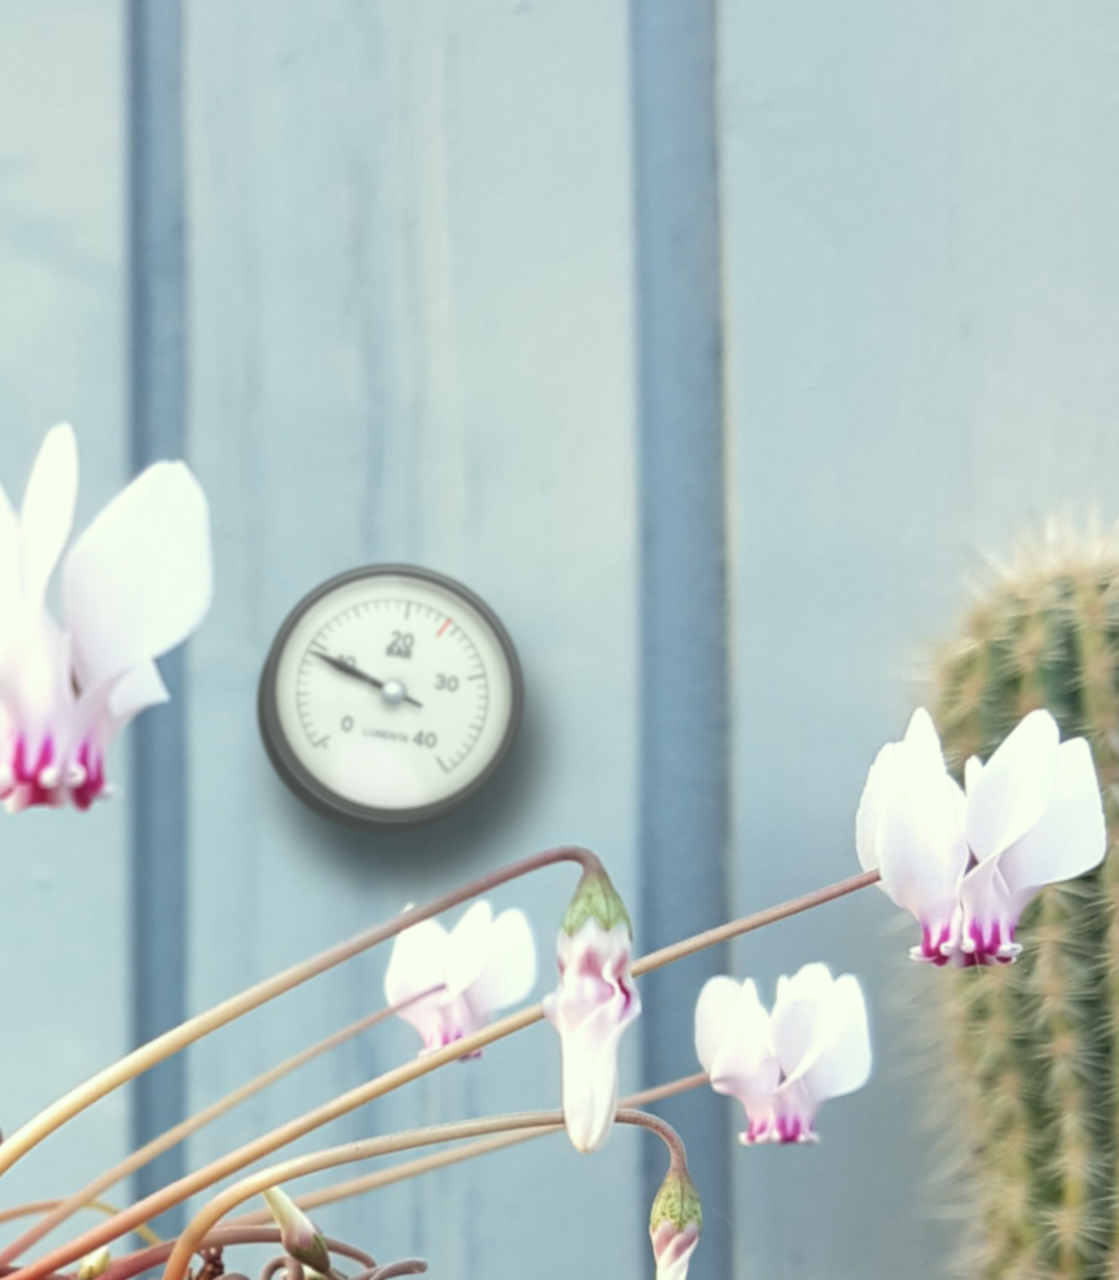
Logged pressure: 9 bar
